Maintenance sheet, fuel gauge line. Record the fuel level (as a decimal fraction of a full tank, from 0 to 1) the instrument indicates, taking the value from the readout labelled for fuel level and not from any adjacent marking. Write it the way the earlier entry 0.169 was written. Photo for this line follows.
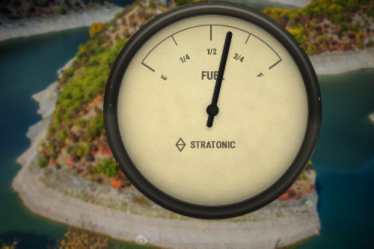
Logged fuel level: 0.625
